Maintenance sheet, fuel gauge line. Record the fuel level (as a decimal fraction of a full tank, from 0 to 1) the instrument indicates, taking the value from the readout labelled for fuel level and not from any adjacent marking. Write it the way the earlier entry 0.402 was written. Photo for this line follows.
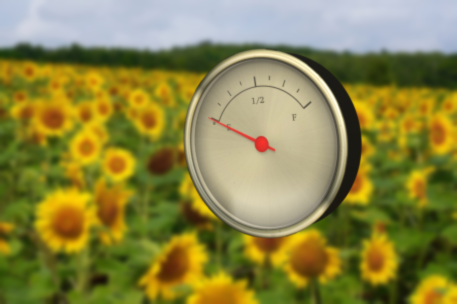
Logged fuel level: 0
